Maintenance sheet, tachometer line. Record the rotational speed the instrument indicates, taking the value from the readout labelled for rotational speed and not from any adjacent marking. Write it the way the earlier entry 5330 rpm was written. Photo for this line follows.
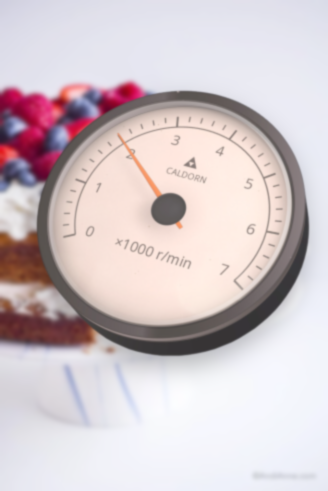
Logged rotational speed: 2000 rpm
